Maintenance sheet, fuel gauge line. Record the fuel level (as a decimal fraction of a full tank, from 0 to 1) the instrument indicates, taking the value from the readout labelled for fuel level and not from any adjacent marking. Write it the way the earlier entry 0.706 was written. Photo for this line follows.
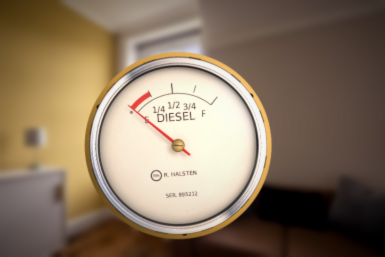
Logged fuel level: 0
